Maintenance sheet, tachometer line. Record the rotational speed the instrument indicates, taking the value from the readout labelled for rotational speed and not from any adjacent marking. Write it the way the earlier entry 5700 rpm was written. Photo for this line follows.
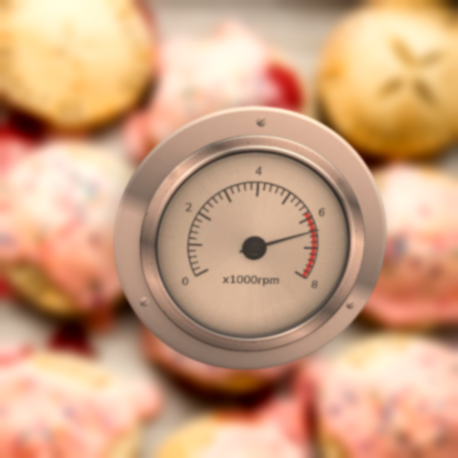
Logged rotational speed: 6400 rpm
